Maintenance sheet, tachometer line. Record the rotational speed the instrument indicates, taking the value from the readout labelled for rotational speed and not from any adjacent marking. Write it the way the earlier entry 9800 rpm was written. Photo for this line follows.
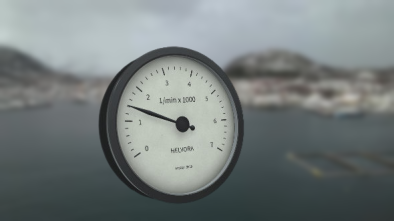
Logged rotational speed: 1400 rpm
